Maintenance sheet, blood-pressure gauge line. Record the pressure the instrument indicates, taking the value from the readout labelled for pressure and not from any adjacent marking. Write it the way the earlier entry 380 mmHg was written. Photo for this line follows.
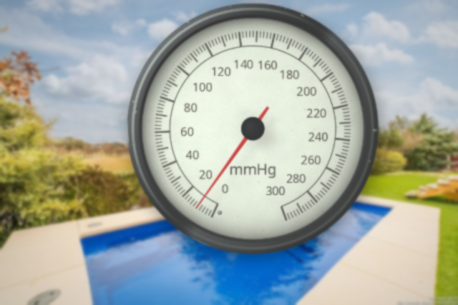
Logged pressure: 10 mmHg
